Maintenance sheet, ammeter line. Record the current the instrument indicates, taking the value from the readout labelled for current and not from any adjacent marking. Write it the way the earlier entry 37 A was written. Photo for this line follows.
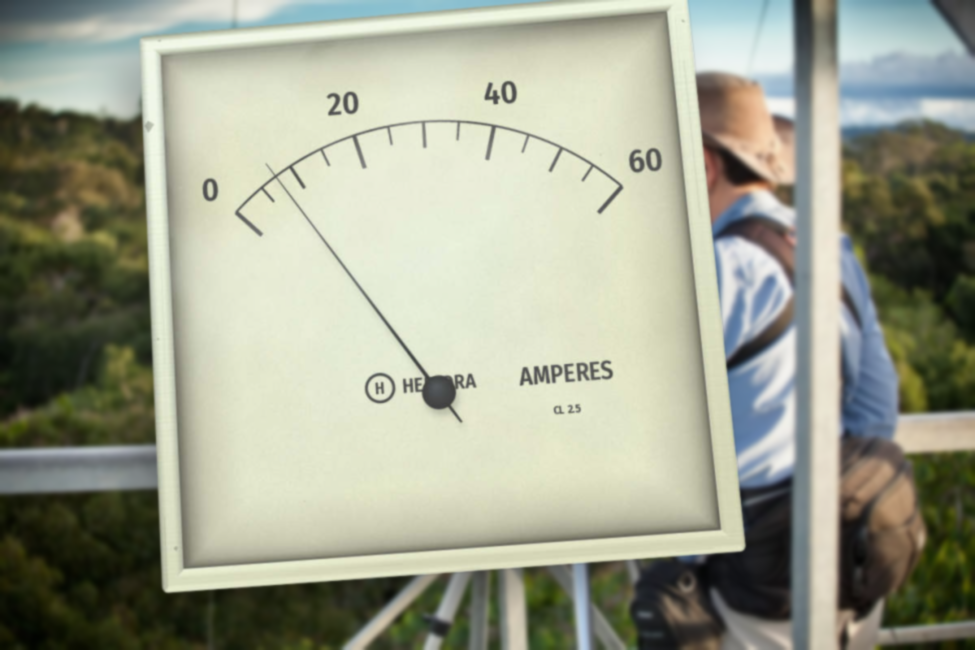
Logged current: 7.5 A
